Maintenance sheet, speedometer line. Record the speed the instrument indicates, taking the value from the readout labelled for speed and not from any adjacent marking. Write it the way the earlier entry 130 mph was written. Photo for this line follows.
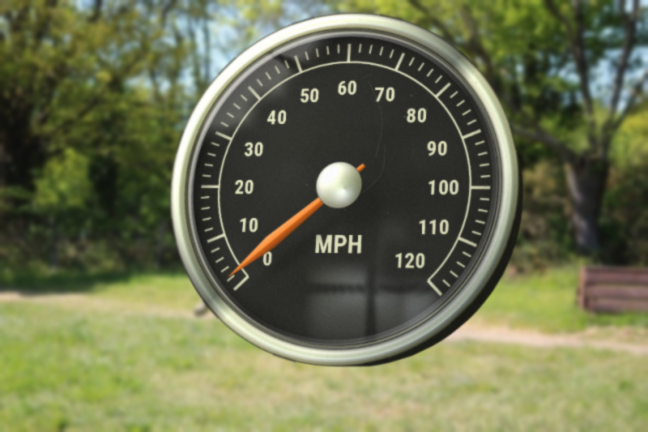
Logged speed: 2 mph
